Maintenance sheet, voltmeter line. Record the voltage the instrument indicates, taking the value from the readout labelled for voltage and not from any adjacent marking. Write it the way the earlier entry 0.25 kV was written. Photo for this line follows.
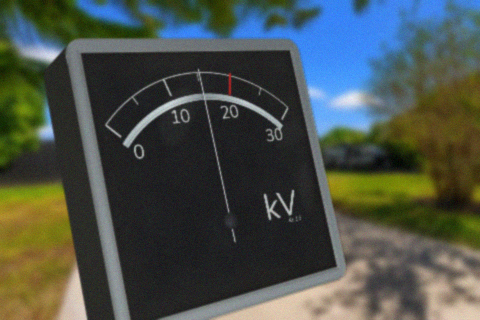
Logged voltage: 15 kV
